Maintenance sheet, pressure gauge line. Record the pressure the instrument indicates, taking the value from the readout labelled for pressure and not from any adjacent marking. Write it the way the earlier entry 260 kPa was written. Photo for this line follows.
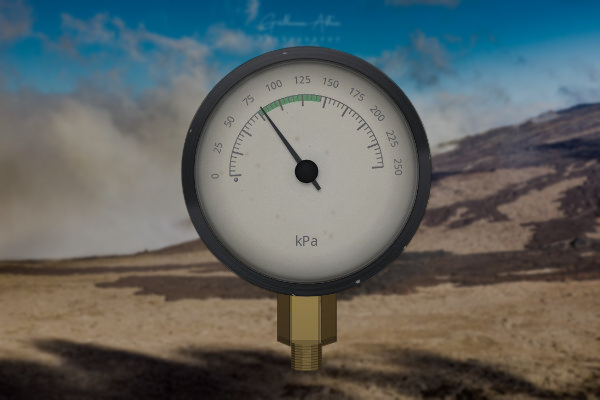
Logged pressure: 80 kPa
